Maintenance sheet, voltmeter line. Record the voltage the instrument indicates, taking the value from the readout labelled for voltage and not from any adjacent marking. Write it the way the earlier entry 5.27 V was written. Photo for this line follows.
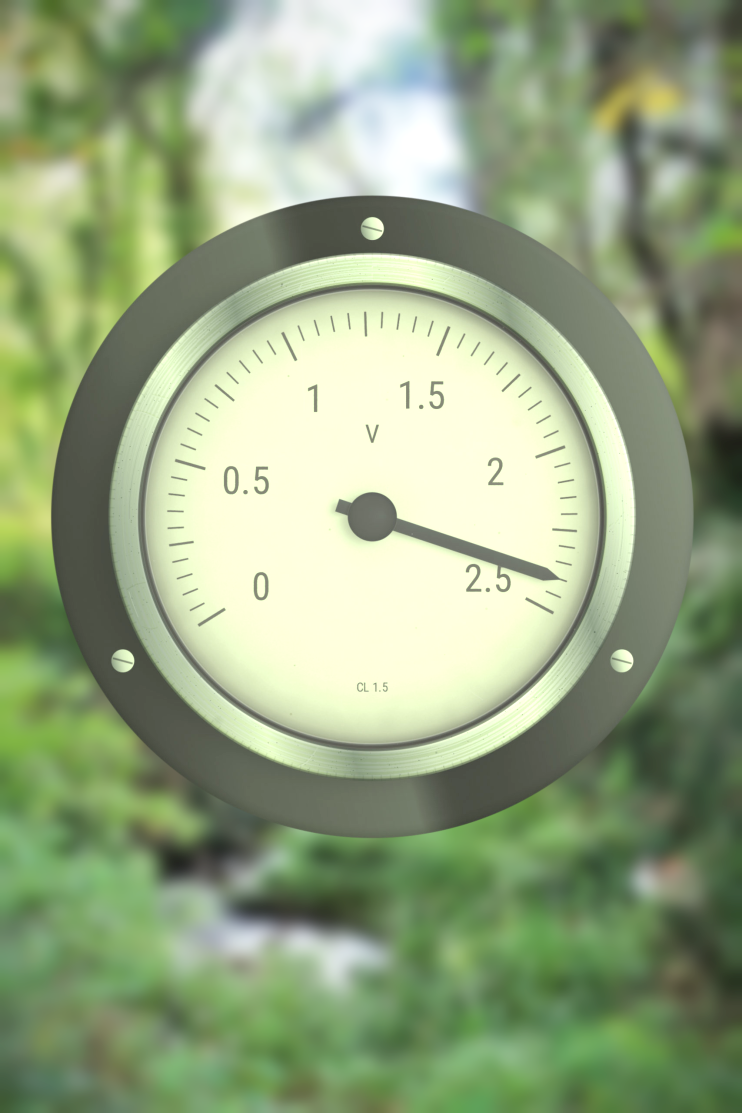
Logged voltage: 2.4 V
